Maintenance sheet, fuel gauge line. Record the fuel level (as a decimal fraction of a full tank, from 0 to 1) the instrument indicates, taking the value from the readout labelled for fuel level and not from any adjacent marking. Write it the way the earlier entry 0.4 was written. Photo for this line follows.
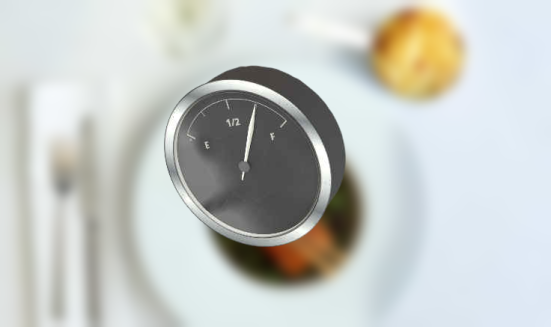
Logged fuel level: 0.75
